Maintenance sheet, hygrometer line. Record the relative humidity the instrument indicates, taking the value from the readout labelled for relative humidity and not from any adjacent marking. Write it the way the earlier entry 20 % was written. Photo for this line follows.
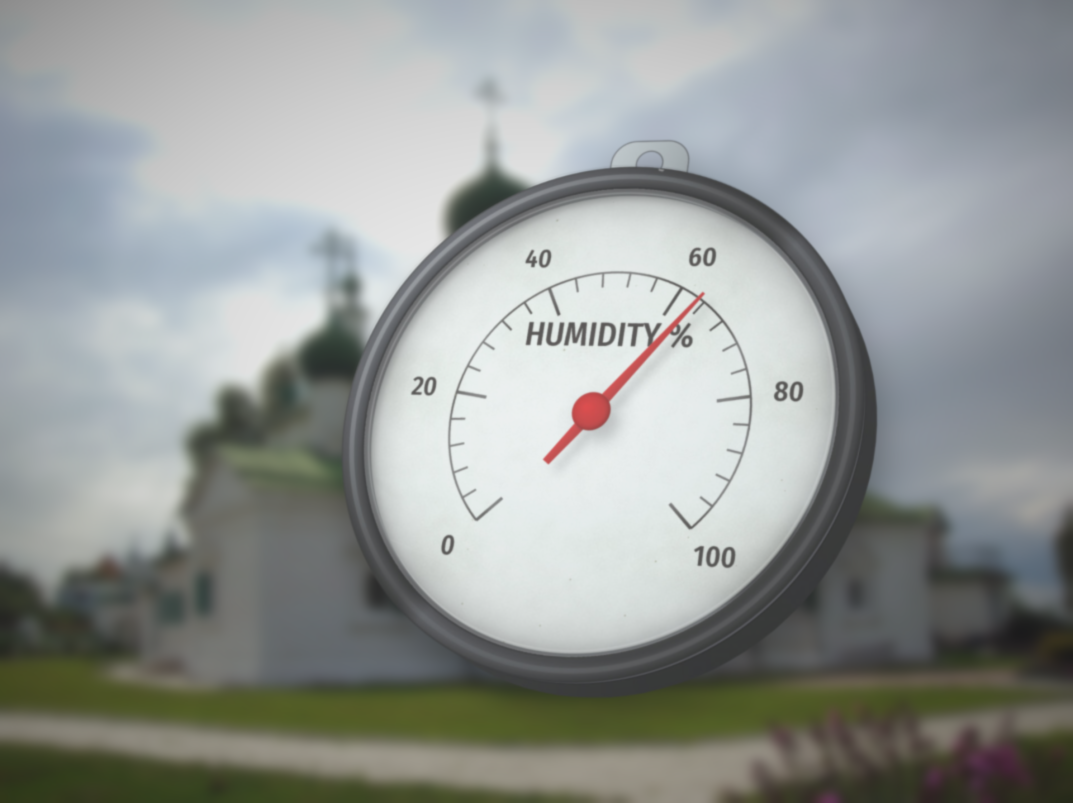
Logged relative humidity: 64 %
